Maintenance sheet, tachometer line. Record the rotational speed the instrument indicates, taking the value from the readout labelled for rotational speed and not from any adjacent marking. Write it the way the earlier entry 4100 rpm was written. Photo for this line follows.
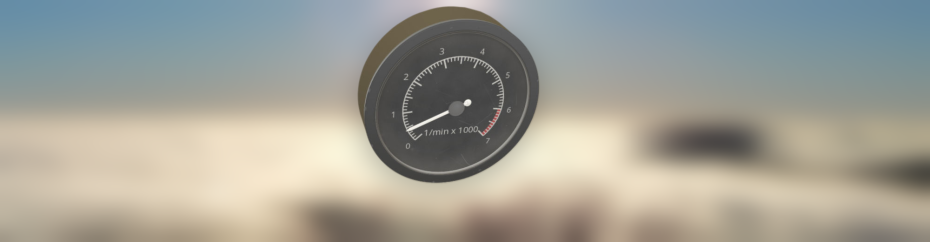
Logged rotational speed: 500 rpm
